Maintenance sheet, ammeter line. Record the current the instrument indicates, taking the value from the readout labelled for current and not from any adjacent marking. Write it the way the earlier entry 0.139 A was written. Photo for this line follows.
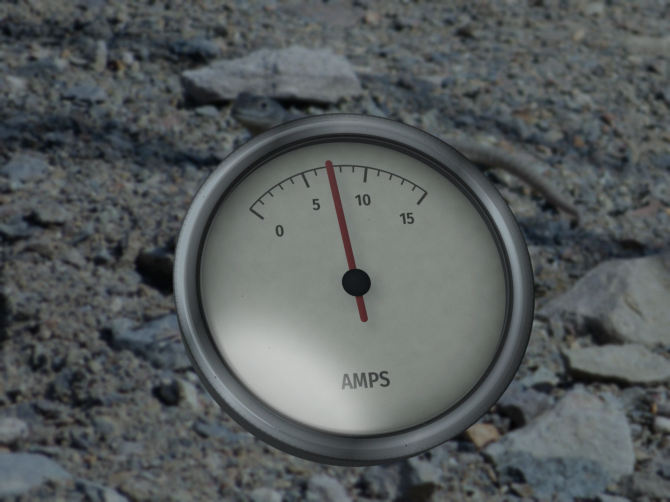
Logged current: 7 A
